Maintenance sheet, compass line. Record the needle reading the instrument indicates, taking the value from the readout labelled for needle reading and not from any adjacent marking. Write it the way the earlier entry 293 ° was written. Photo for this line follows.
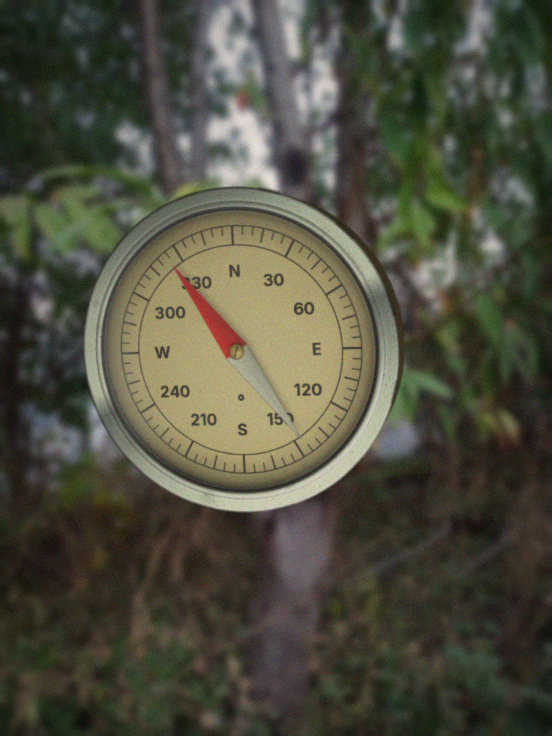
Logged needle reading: 325 °
